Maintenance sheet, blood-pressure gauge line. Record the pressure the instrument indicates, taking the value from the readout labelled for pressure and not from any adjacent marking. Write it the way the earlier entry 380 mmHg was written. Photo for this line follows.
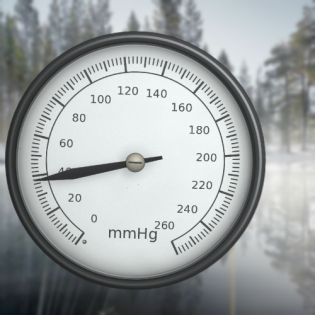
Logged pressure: 38 mmHg
